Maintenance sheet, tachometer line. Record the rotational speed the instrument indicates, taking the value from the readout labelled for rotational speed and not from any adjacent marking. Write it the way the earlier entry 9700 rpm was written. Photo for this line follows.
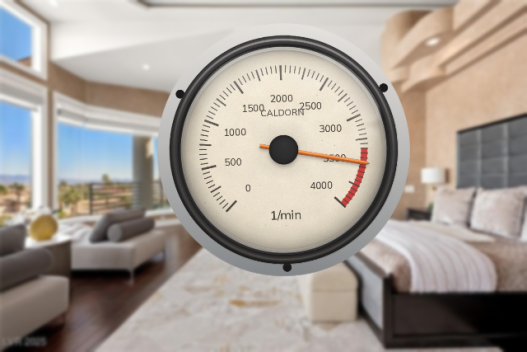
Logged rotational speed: 3500 rpm
